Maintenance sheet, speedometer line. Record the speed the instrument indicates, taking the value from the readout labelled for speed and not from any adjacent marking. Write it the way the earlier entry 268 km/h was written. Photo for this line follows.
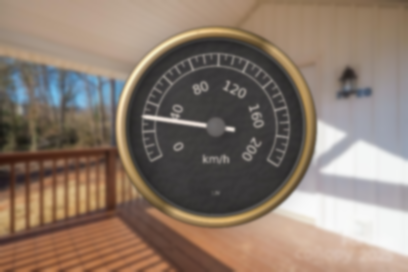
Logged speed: 30 km/h
